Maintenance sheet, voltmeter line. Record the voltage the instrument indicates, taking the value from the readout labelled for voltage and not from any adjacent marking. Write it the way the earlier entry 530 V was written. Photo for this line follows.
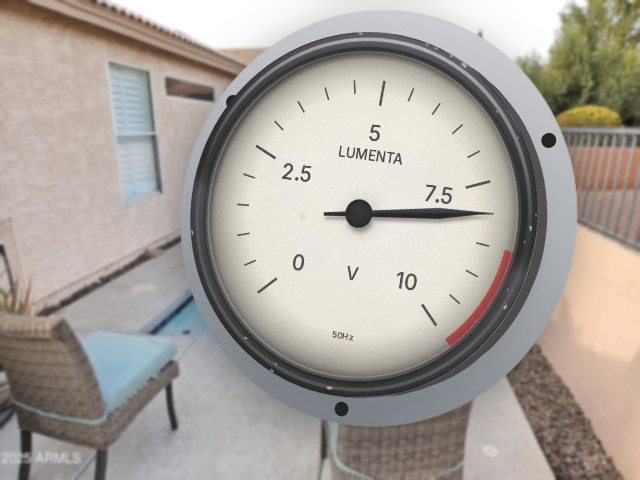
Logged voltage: 8 V
